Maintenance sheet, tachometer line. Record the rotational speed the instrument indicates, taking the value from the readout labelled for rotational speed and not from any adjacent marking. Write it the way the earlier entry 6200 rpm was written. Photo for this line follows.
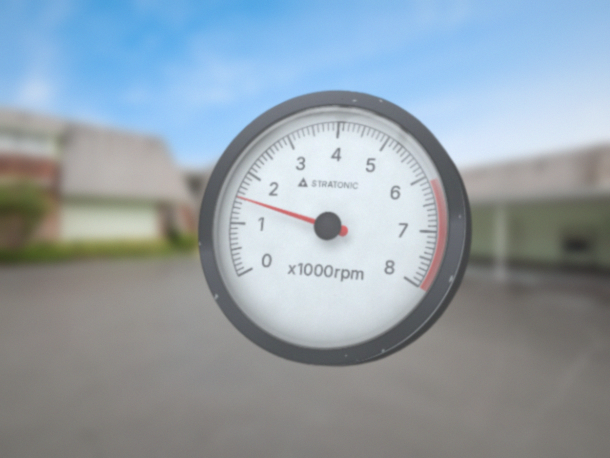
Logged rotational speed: 1500 rpm
